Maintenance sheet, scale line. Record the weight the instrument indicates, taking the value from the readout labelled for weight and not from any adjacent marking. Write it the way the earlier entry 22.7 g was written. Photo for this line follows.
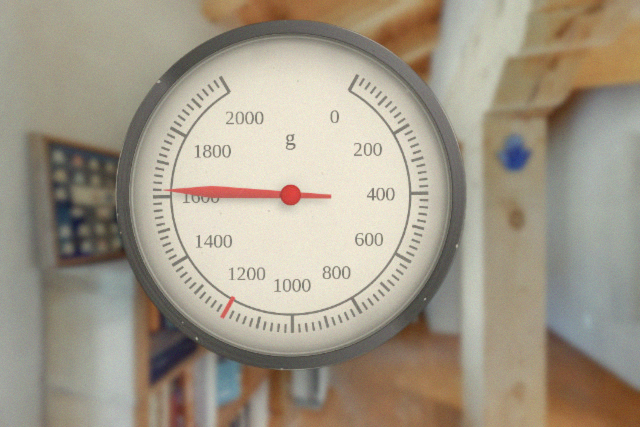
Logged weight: 1620 g
